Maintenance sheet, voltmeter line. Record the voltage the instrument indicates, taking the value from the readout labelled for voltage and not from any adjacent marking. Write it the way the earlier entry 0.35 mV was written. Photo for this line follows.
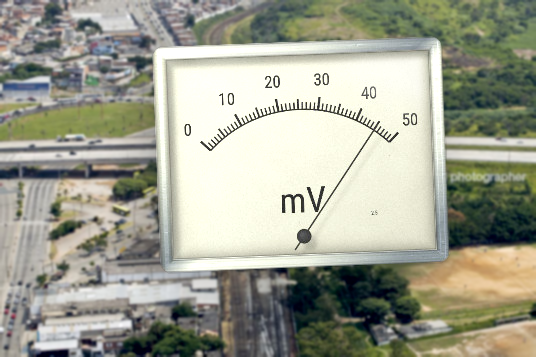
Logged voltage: 45 mV
